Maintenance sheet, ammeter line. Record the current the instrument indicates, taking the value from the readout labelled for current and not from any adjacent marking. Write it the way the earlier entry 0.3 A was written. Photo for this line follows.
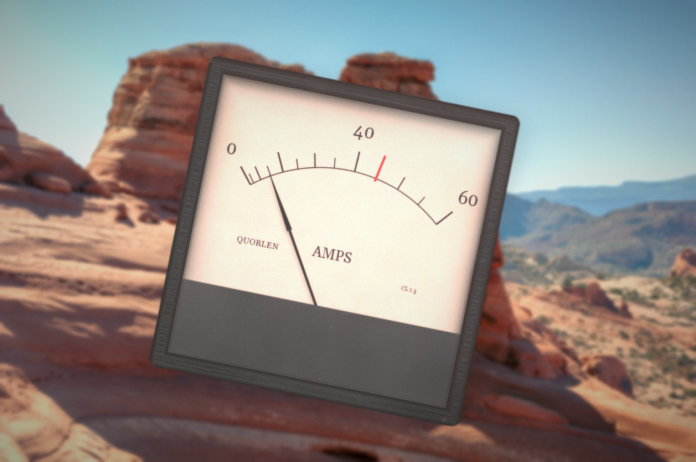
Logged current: 15 A
